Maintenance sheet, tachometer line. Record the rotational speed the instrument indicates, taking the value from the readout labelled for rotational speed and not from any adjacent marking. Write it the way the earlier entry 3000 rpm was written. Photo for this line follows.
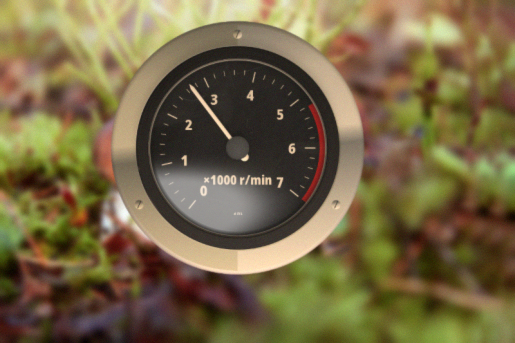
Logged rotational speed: 2700 rpm
